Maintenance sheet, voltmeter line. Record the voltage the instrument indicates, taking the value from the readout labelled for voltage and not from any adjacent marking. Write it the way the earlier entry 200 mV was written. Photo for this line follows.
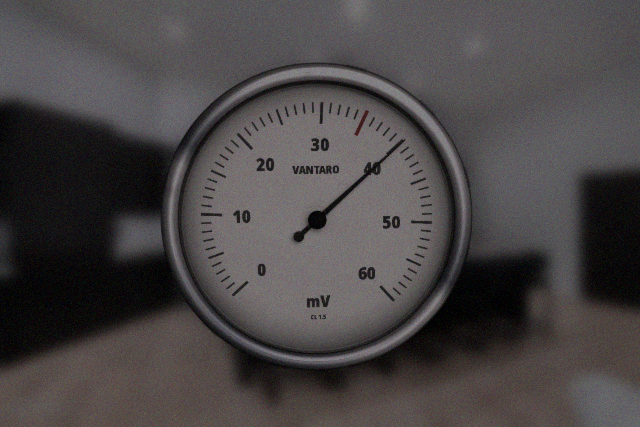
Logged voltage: 40 mV
